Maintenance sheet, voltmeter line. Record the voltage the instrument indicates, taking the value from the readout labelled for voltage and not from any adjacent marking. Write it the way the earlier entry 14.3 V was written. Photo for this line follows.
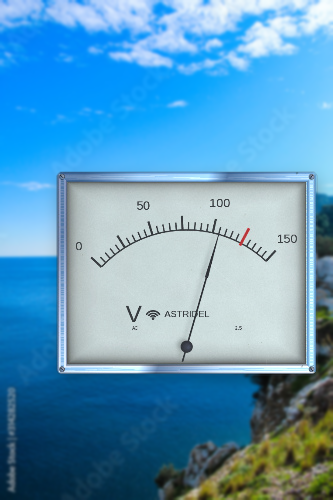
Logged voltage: 105 V
